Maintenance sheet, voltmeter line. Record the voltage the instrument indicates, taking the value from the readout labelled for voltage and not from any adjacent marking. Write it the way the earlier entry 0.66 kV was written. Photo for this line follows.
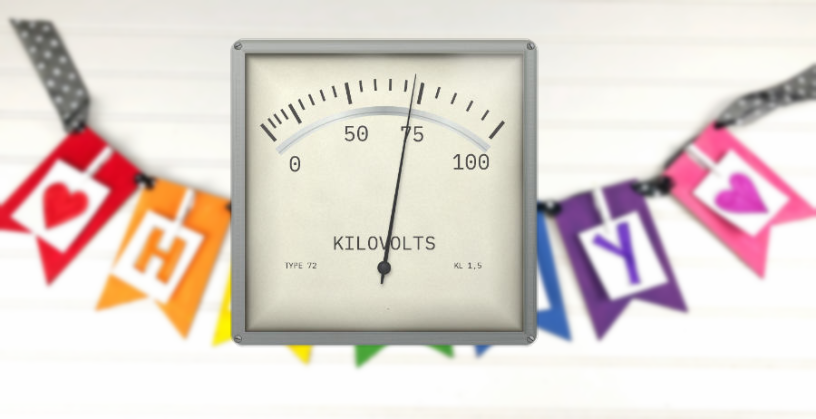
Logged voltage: 72.5 kV
